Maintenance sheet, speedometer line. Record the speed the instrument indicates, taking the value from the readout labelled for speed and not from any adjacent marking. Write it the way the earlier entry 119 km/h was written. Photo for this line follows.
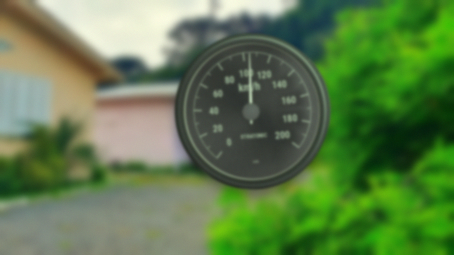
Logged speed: 105 km/h
